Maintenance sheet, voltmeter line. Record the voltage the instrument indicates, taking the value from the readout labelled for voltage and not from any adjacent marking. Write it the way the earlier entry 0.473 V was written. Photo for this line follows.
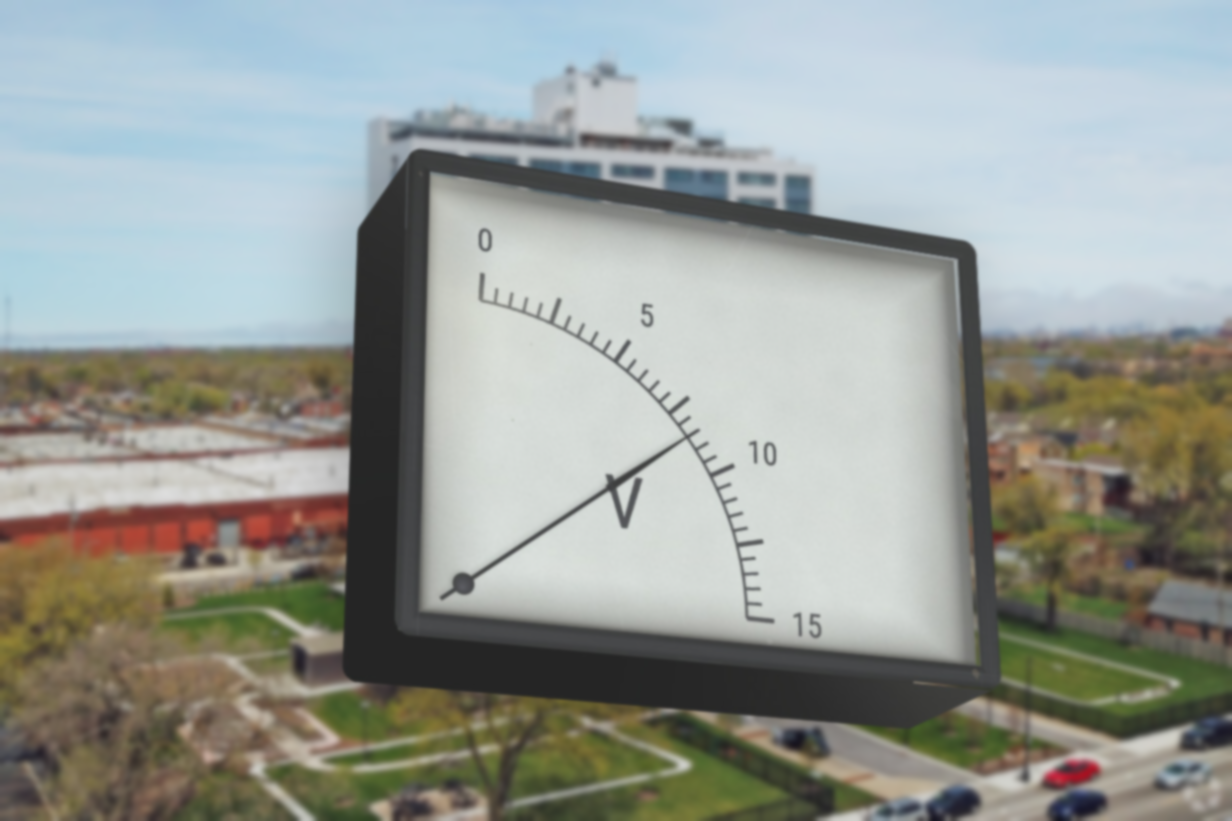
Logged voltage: 8.5 V
